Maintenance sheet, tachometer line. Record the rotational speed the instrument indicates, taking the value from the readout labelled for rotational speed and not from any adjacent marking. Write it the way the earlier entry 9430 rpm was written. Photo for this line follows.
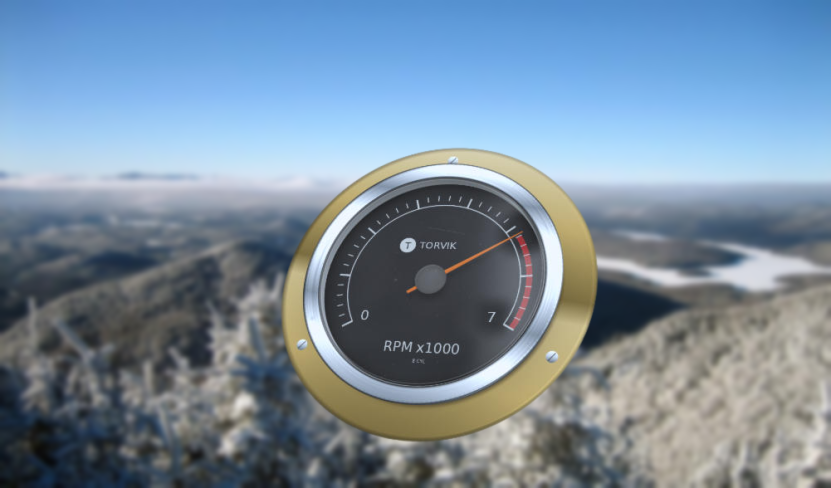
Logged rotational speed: 5200 rpm
